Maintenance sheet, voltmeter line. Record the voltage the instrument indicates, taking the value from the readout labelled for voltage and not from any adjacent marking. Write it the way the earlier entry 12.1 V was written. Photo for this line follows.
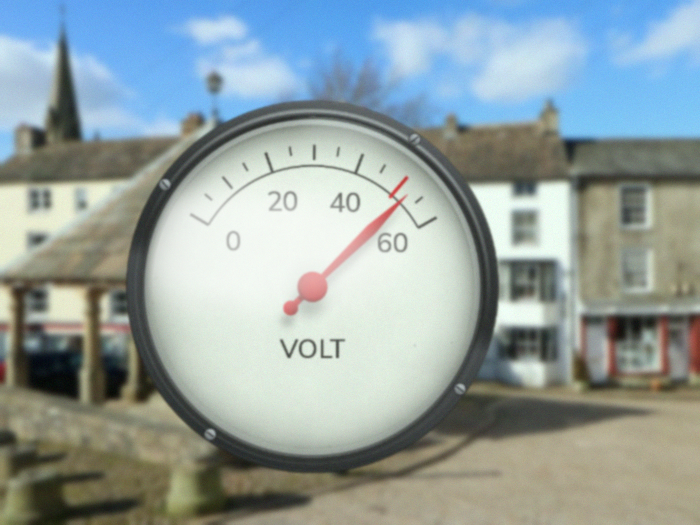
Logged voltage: 52.5 V
